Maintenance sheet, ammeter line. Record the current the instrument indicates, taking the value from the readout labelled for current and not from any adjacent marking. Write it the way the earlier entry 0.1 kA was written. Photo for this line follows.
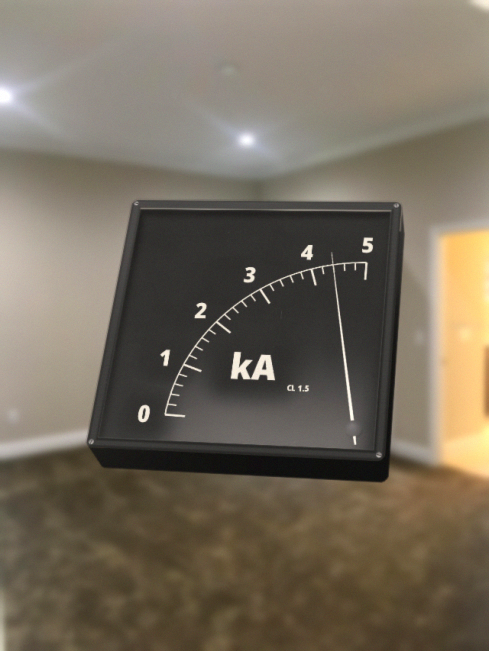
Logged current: 4.4 kA
